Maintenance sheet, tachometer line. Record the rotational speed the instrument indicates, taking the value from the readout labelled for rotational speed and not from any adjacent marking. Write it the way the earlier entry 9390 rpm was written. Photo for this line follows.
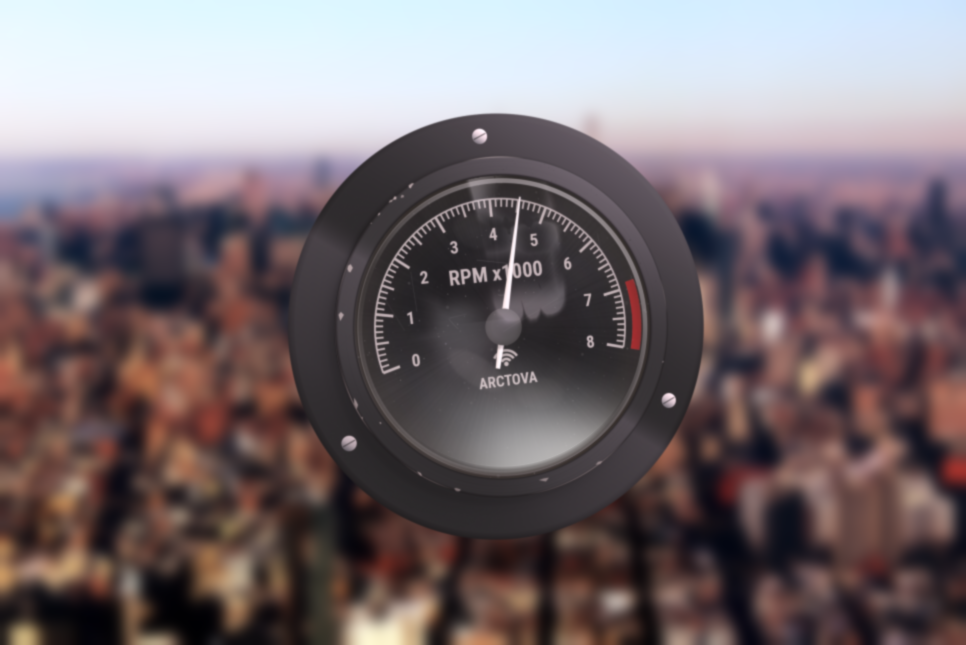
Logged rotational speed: 4500 rpm
